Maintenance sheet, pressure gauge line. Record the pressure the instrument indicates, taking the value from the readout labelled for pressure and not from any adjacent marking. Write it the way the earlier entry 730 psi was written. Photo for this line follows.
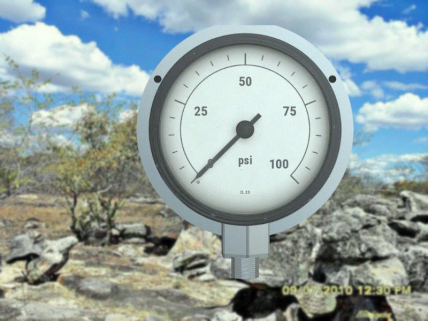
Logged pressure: 0 psi
